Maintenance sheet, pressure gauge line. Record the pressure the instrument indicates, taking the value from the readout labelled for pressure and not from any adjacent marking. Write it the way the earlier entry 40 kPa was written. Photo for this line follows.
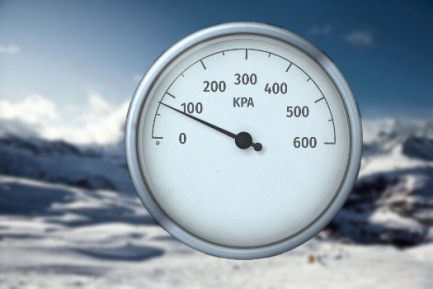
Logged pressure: 75 kPa
